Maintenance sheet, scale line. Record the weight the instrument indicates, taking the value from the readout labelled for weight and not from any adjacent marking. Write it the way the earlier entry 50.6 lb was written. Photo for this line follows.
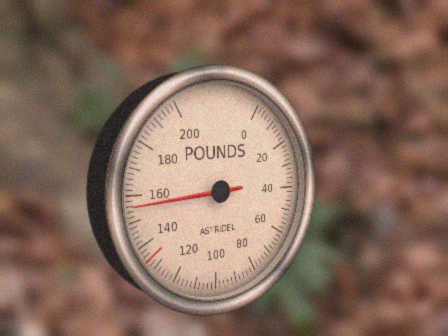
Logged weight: 156 lb
